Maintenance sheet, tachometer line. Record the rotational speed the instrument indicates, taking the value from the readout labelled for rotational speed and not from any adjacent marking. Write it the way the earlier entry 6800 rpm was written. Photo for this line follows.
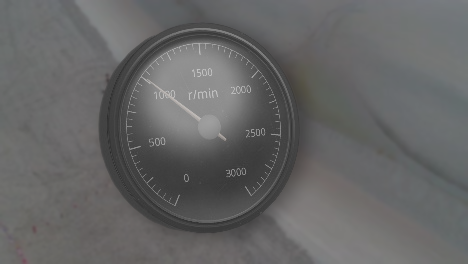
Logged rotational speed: 1000 rpm
